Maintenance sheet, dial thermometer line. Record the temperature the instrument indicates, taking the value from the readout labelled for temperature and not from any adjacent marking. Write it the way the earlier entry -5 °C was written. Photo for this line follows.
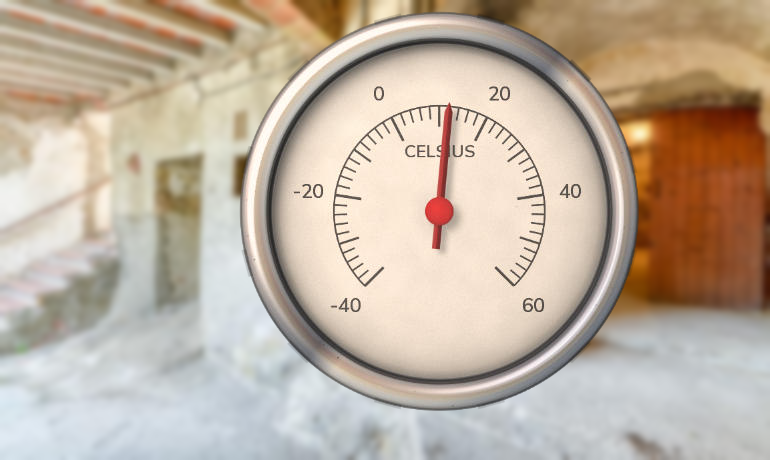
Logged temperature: 12 °C
